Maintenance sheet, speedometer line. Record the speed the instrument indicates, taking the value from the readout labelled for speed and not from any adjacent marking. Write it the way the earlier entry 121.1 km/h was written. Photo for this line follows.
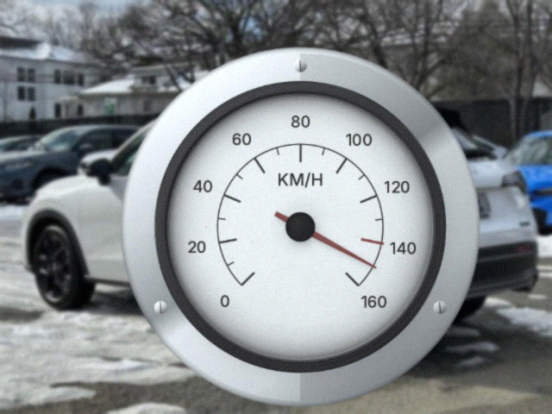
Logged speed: 150 km/h
